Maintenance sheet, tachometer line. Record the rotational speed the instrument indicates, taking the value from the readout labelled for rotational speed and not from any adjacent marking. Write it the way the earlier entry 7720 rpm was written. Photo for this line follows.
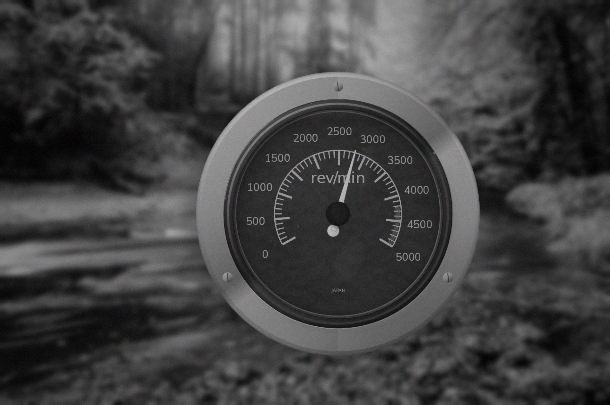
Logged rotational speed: 2800 rpm
